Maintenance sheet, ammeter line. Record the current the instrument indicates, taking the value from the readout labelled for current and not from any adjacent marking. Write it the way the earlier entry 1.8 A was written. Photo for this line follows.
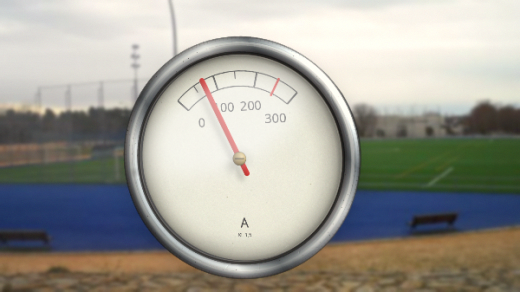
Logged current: 75 A
